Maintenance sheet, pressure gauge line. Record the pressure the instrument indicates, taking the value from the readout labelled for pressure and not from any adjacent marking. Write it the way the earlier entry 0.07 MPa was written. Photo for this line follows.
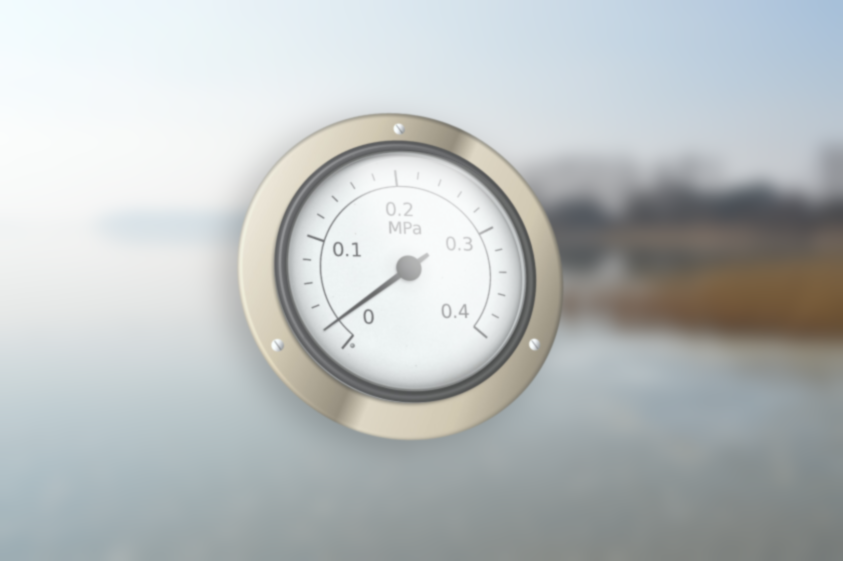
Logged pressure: 0.02 MPa
